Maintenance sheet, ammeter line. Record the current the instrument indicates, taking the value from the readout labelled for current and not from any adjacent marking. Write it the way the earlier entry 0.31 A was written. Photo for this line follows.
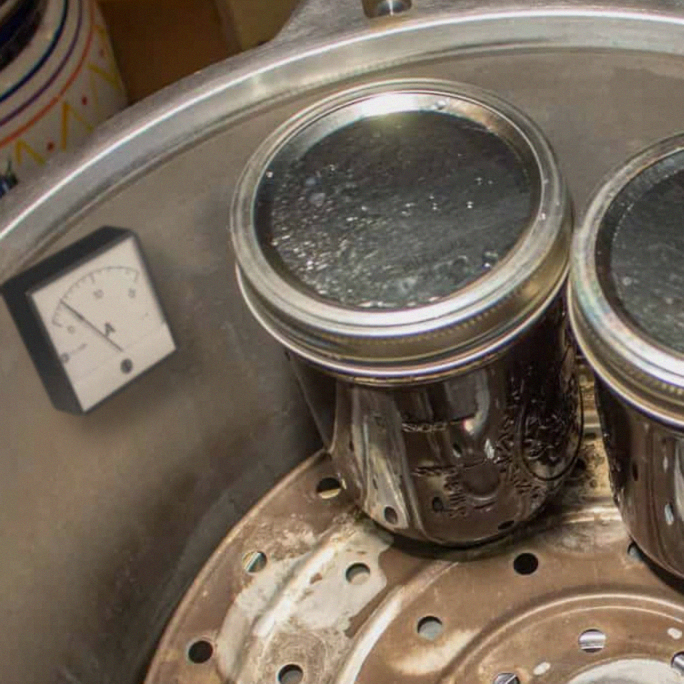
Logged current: 5 A
